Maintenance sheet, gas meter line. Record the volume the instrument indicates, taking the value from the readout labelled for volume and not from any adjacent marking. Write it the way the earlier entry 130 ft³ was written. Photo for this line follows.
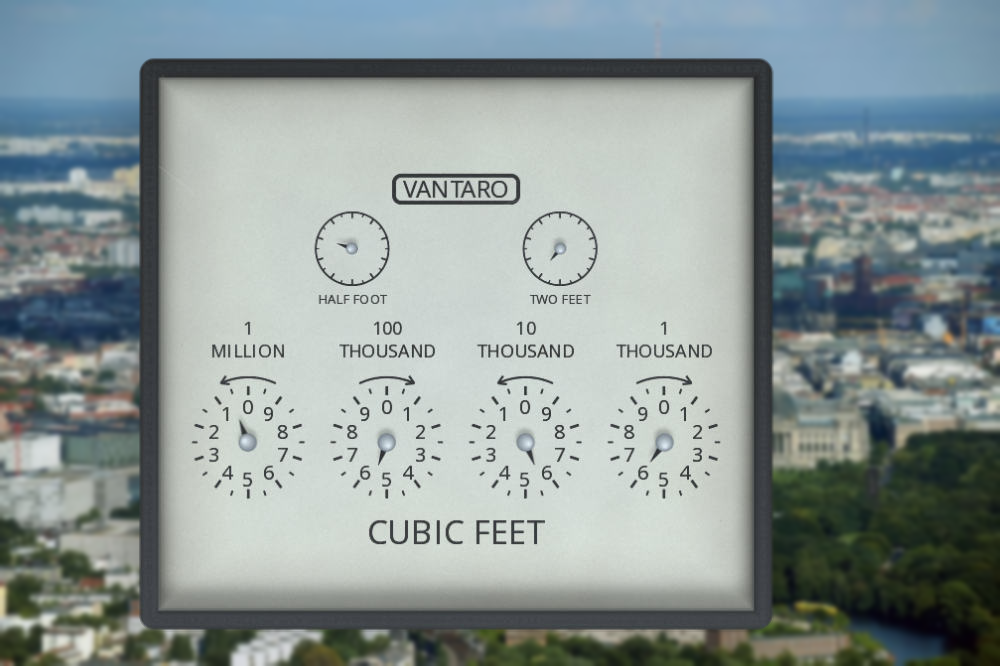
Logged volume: 55600 ft³
